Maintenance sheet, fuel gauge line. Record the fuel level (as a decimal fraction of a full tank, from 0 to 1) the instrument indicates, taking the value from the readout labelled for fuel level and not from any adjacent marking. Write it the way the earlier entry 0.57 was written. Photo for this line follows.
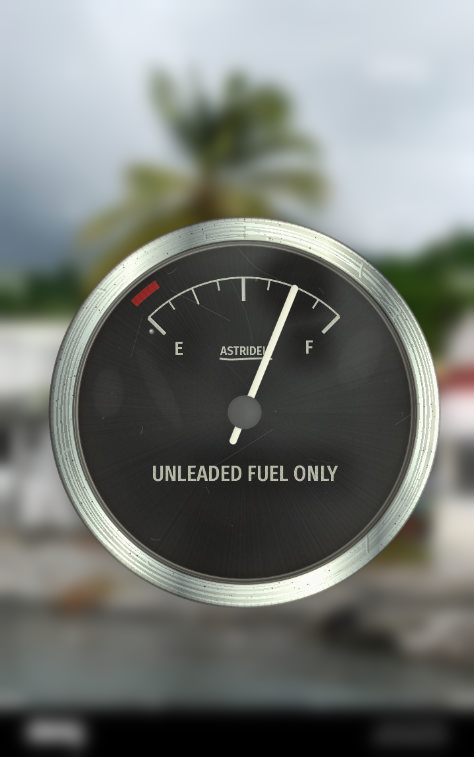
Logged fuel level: 0.75
